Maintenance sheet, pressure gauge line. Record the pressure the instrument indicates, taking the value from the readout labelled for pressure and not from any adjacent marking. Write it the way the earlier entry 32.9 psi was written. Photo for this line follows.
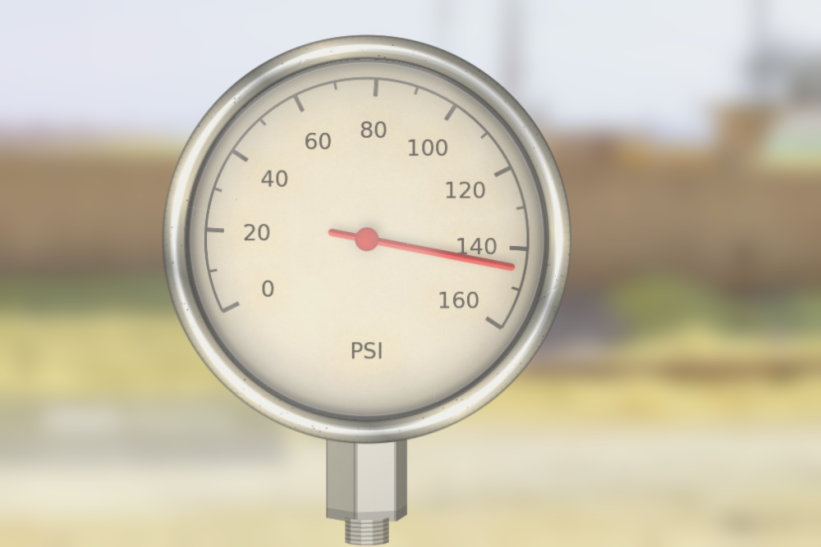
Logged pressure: 145 psi
